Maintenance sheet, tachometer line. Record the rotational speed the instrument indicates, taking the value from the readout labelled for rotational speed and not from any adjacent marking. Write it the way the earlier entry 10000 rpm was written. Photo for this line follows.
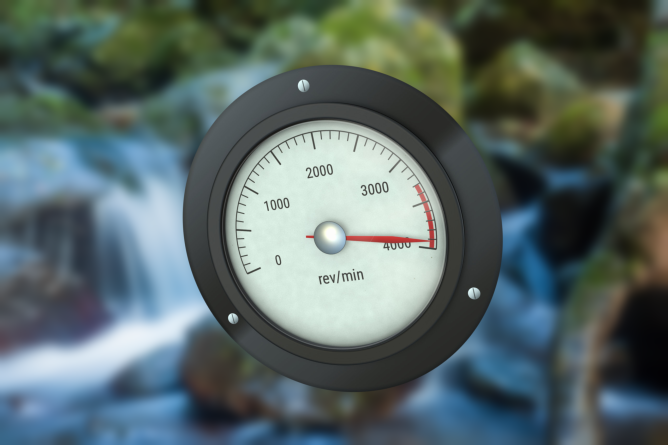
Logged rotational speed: 3900 rpm
